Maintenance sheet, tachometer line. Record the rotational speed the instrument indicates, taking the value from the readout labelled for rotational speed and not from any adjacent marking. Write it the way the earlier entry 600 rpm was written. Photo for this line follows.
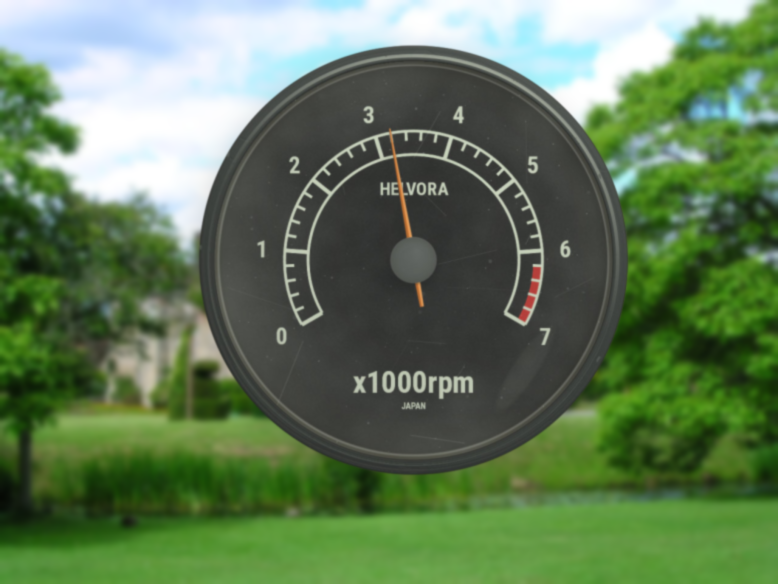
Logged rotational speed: 3200 rpm
